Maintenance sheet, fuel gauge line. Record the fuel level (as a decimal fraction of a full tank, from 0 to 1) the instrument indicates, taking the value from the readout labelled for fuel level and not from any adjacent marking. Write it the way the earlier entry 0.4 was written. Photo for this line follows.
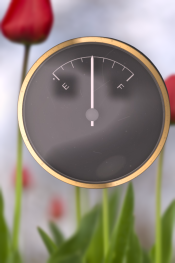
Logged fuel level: 0.5
